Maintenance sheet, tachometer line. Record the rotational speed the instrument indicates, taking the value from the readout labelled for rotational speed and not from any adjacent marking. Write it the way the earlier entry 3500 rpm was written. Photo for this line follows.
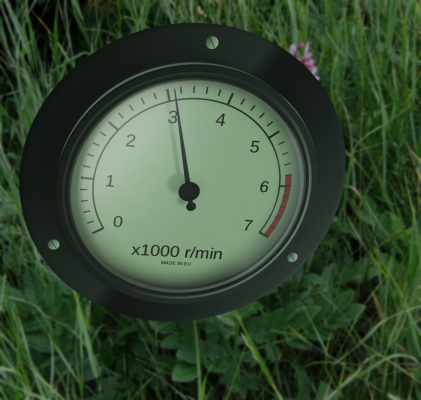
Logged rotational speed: 3100 rpm
